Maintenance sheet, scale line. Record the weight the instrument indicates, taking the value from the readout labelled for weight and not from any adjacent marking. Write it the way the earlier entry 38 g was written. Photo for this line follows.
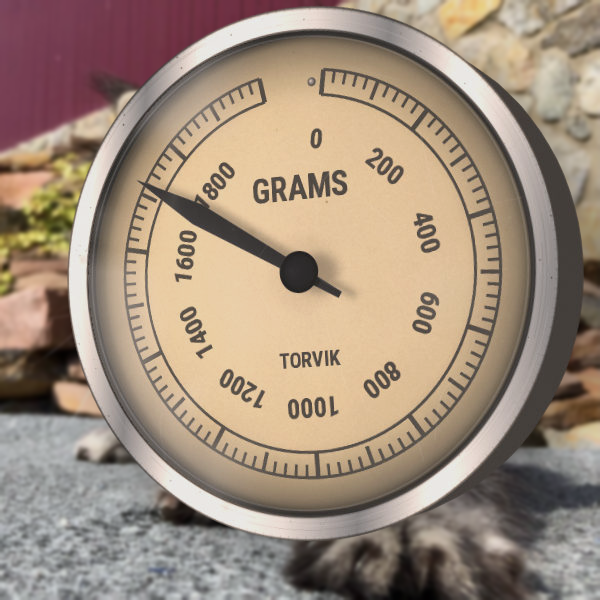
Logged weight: 1720 g
